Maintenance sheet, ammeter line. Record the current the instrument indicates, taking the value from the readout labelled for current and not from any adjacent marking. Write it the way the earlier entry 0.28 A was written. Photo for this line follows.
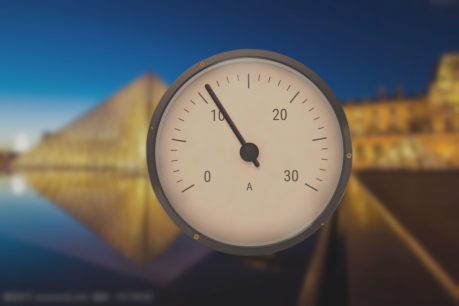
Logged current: 11 A
